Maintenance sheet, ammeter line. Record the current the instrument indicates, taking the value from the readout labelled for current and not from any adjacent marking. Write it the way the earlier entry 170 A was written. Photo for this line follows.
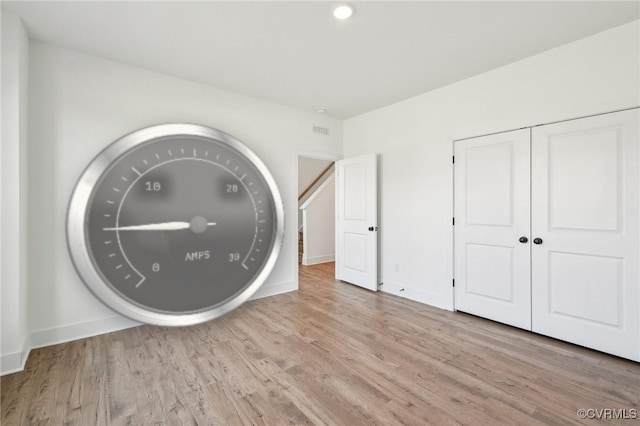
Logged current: 5 A
